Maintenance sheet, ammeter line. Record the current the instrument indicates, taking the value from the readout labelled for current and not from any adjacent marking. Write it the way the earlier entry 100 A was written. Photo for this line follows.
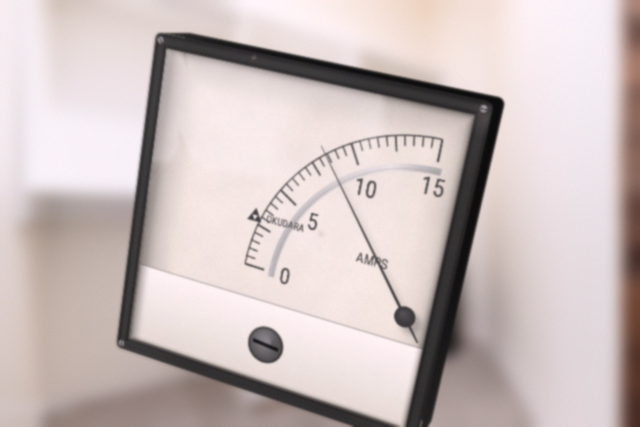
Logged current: 8.5 A
